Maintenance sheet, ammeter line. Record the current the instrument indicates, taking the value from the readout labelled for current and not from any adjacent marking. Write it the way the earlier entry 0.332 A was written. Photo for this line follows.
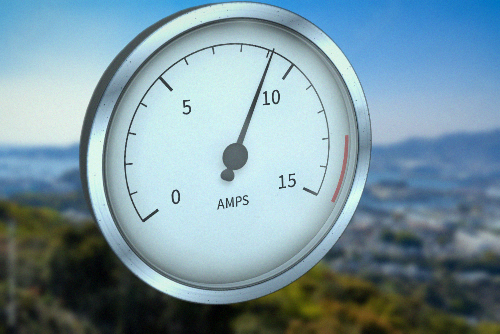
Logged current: 9 A
